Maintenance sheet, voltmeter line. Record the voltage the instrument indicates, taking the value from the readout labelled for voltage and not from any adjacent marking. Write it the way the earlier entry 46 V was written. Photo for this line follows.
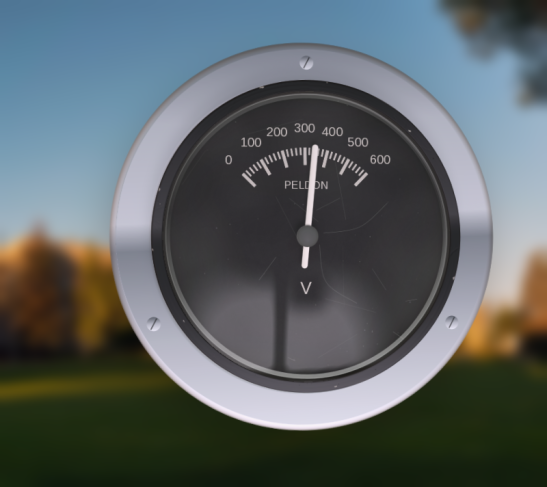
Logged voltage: 340 V
